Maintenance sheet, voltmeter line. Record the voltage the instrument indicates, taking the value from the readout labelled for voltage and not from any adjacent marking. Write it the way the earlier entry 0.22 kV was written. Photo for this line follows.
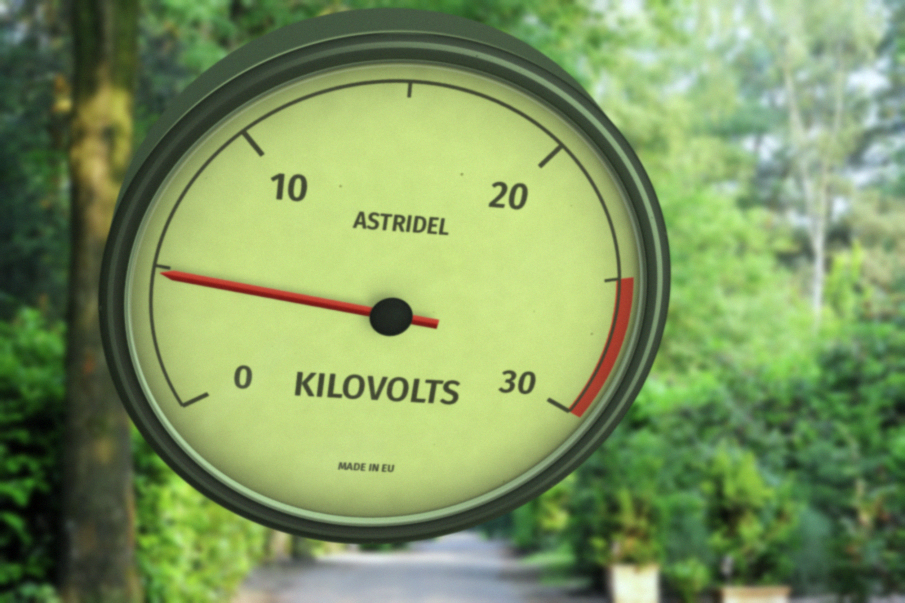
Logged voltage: 5 kV
